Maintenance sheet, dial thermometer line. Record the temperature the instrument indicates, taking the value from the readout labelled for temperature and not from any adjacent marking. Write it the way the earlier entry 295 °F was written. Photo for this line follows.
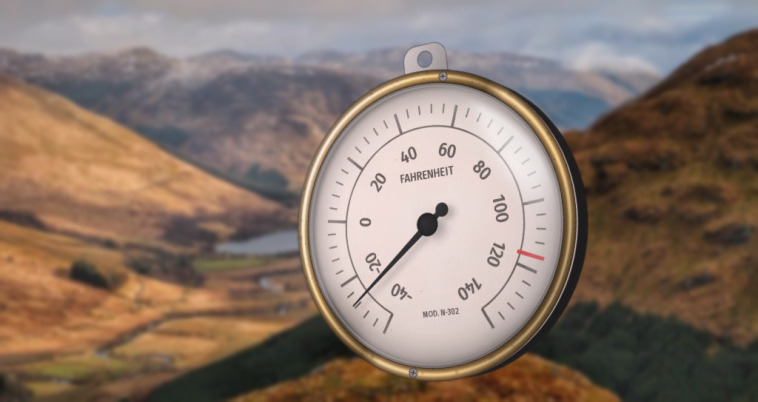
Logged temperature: -28 °F
